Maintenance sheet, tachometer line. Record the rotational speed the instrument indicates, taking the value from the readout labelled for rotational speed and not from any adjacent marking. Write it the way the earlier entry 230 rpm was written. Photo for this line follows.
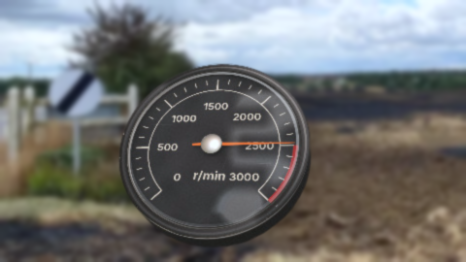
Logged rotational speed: 2500 rpm
